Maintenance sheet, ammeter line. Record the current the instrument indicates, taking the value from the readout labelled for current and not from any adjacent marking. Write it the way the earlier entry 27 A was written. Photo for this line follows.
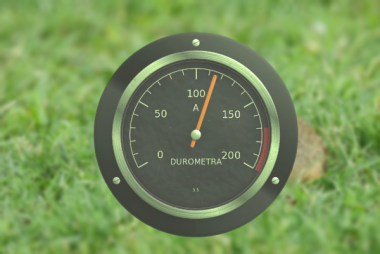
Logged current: 115 A
